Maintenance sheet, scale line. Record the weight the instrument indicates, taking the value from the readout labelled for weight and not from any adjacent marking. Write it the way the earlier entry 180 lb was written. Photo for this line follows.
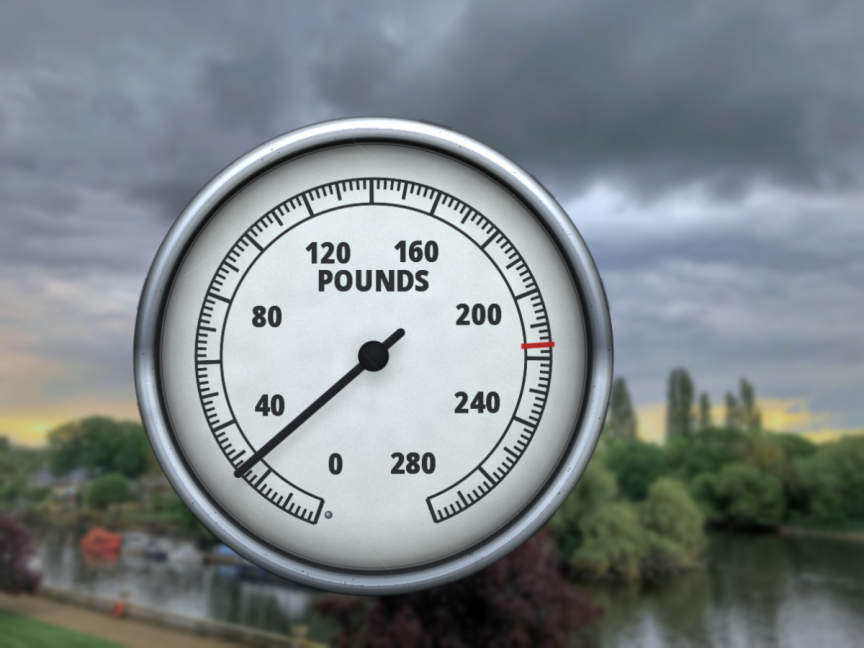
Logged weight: 26 lb
